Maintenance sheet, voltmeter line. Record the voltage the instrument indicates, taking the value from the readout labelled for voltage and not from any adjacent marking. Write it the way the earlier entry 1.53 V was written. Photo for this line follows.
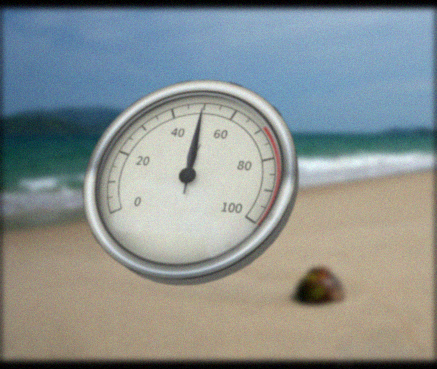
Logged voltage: 50 V
